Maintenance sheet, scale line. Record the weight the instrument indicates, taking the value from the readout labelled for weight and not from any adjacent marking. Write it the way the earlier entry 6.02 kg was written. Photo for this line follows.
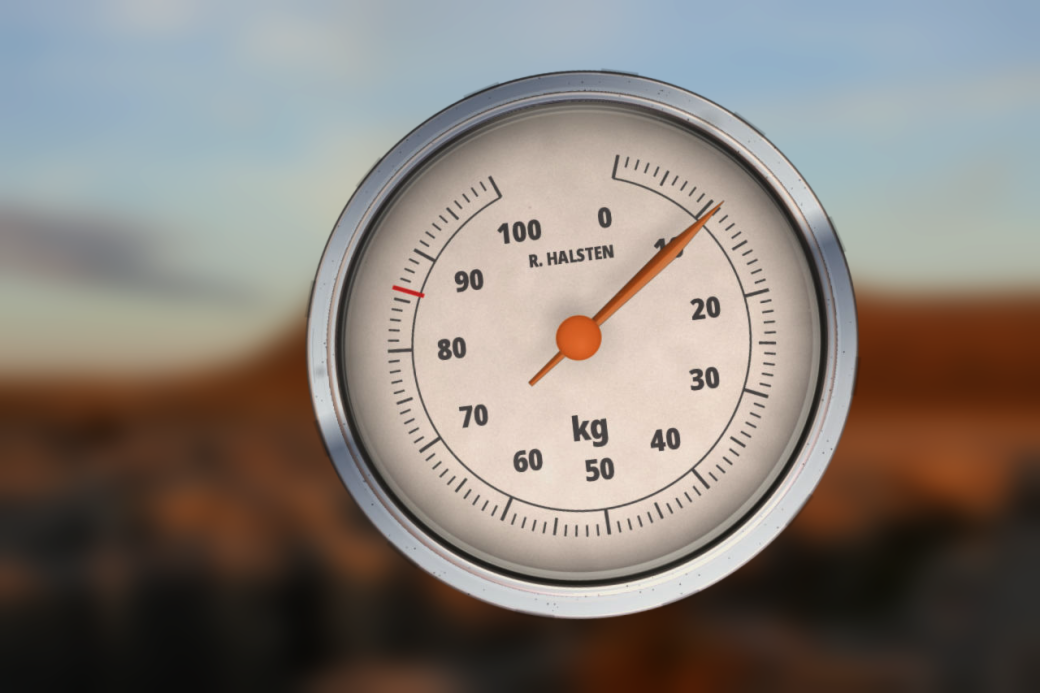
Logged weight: 11 kg
